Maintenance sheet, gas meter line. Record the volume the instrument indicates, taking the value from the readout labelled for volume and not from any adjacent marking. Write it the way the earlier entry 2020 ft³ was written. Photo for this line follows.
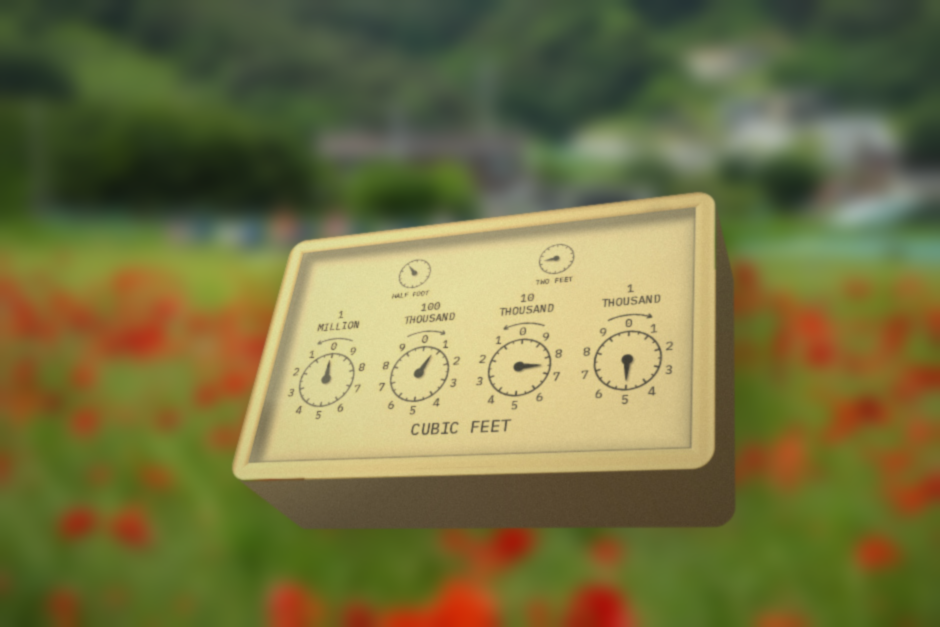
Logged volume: 7500 ft³
